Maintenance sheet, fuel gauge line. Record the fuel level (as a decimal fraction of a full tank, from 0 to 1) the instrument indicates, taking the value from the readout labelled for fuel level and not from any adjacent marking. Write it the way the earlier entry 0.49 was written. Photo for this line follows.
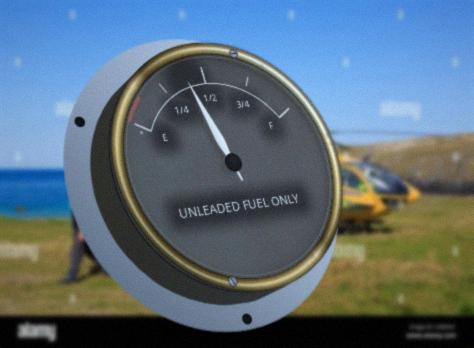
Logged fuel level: 0.375
